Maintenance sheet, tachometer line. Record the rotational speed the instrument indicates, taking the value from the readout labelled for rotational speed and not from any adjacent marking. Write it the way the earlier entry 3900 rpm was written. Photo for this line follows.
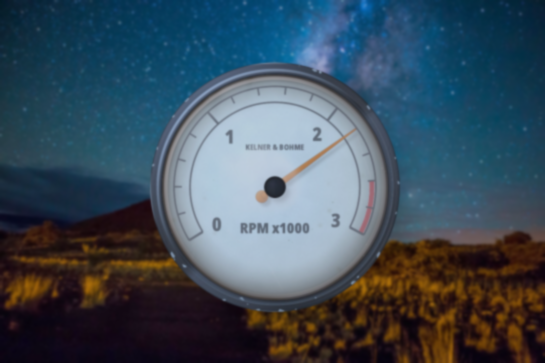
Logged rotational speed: 2200 rpm
